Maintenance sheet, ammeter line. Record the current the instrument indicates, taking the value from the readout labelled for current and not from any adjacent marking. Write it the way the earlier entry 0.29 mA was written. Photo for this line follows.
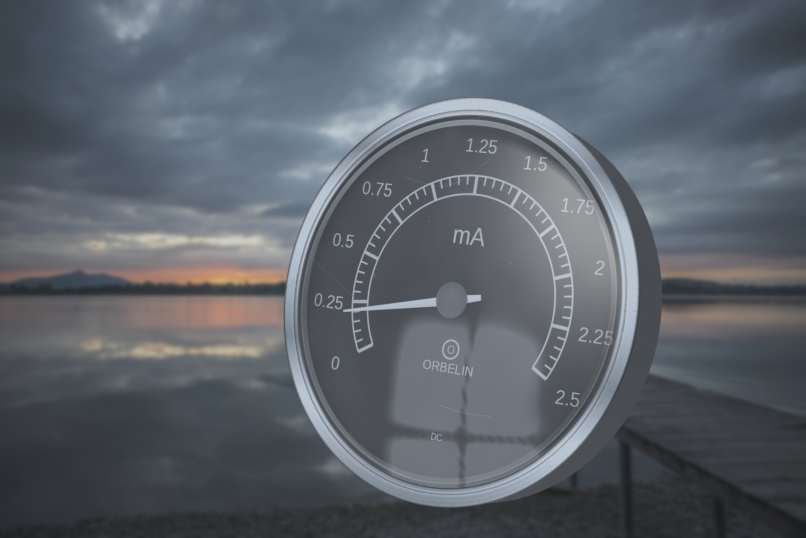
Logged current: 0.2 mA
